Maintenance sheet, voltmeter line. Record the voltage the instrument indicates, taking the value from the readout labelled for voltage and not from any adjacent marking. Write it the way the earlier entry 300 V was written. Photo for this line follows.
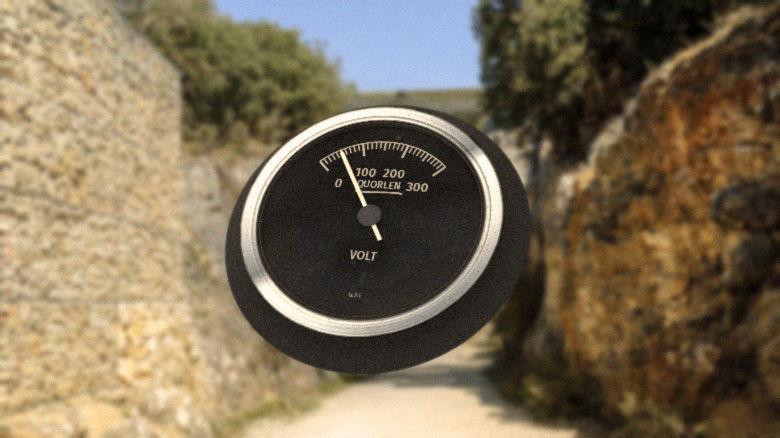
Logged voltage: 50 V
